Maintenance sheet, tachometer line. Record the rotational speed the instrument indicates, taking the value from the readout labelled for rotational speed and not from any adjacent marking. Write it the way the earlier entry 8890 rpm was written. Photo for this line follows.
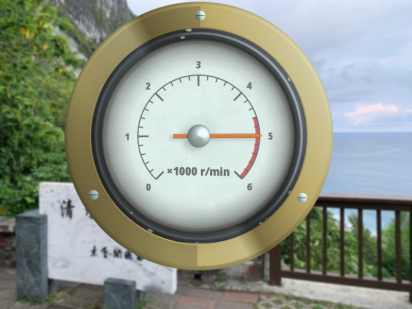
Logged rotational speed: 5000 rpm
